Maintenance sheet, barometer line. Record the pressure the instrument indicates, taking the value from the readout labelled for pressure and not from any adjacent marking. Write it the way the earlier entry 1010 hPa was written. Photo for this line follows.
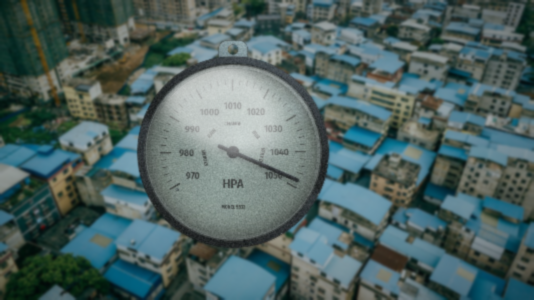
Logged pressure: 1048 hPa
